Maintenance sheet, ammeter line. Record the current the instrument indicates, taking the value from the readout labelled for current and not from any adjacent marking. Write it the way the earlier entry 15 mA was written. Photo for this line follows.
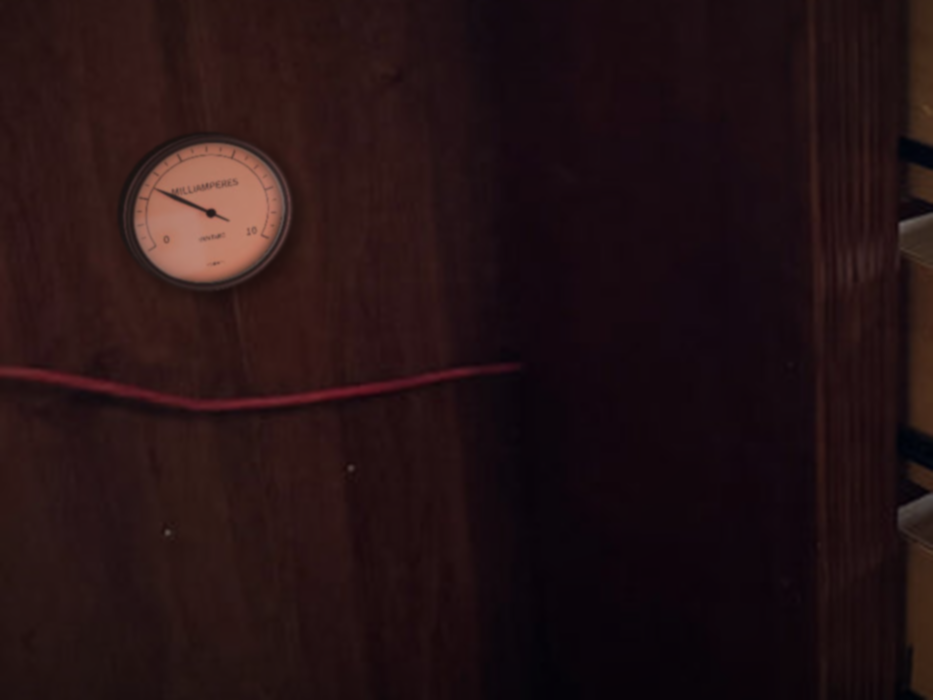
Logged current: 2.5 mA
